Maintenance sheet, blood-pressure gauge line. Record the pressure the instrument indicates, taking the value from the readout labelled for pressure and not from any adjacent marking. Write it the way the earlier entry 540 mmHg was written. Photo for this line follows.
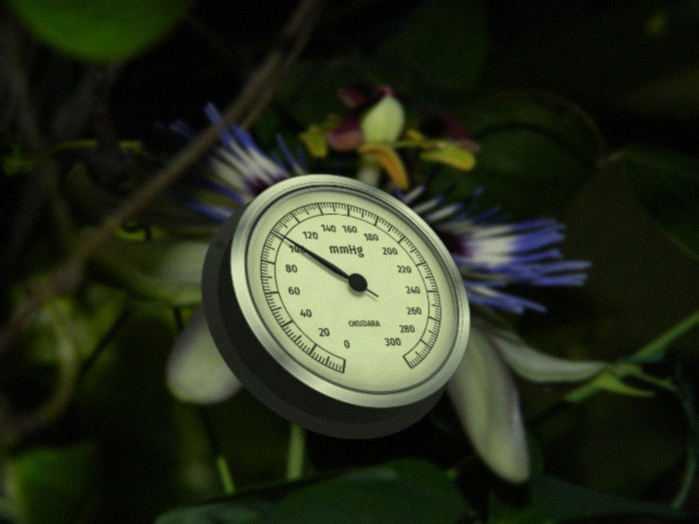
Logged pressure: 100 mmHg
